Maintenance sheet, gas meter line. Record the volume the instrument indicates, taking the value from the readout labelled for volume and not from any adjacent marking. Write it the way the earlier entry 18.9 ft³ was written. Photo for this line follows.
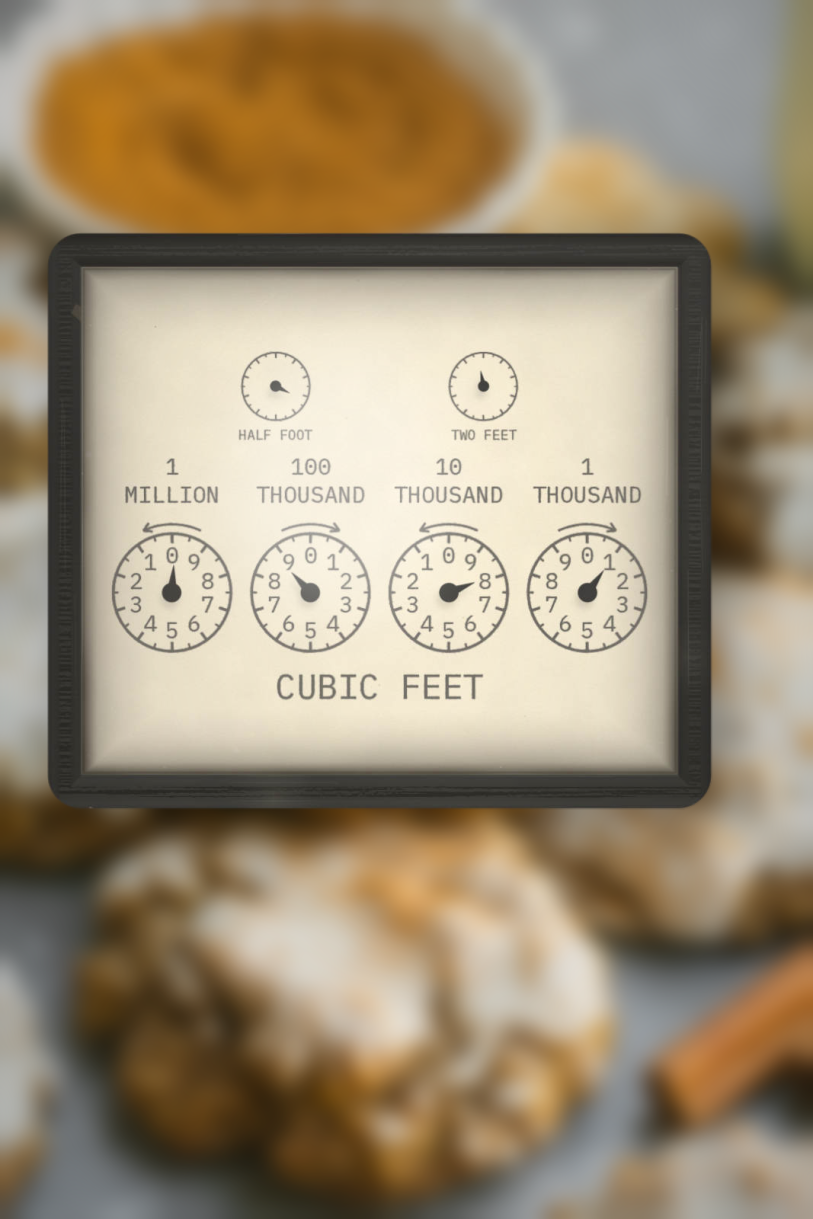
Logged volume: 988100 ft³
